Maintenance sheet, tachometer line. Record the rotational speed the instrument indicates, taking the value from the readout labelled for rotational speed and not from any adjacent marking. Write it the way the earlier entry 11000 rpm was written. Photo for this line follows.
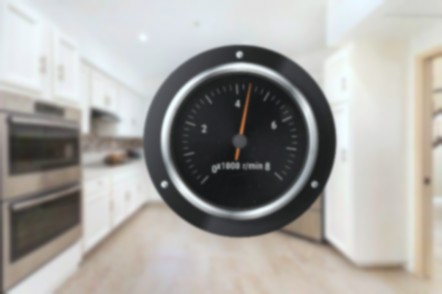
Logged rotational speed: 4400 rpm
